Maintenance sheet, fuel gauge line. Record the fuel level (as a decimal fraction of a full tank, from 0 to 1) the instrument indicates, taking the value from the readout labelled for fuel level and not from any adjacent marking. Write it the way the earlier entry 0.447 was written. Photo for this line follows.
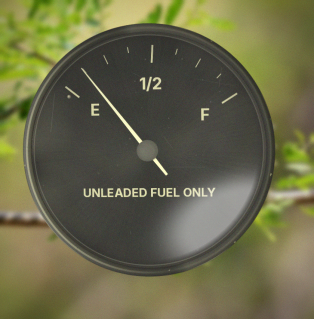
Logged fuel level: 0.125
